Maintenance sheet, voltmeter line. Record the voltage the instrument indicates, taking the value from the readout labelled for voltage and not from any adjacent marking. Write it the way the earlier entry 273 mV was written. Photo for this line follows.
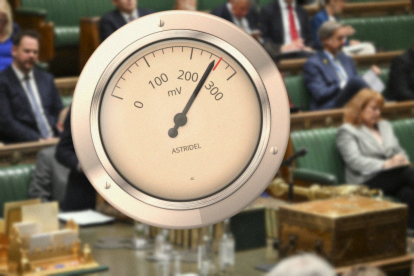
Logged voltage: 250 mV
